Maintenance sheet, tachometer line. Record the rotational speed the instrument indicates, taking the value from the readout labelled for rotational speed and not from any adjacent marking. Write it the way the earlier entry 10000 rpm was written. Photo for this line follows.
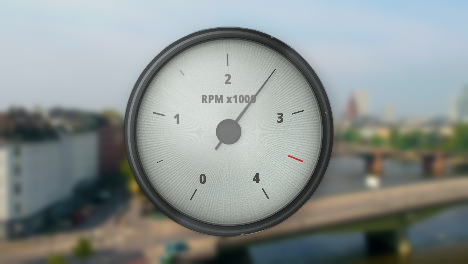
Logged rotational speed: 2500 rpm
